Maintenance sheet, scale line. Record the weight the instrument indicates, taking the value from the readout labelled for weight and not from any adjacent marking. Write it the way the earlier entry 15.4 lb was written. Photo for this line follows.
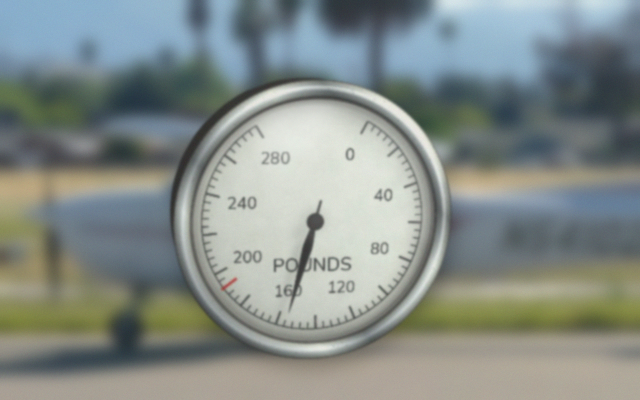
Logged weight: 156 lb
